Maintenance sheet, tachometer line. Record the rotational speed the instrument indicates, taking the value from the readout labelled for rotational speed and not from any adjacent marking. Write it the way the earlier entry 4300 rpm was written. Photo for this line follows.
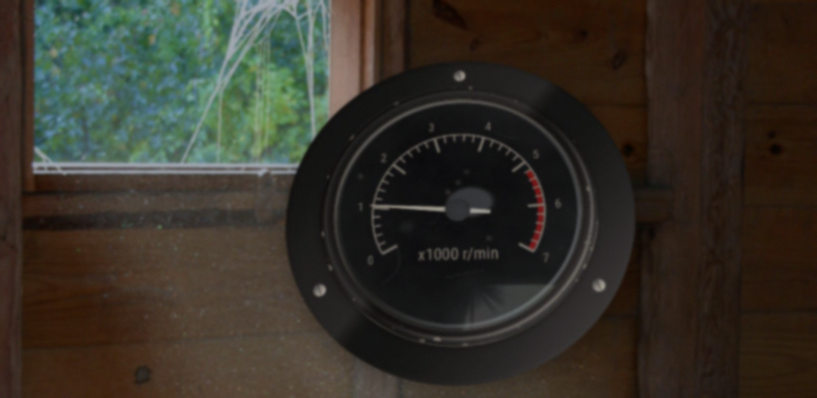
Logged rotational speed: 1000 rpm
